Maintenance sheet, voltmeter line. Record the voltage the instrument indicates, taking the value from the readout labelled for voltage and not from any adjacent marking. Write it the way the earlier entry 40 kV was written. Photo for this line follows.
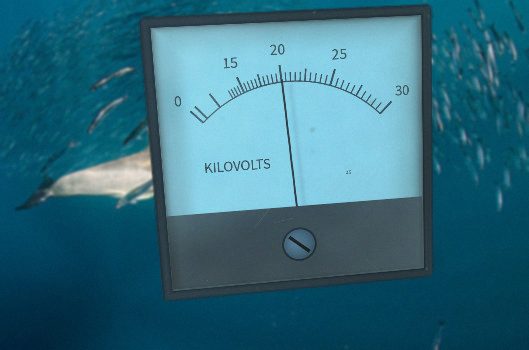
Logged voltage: 20 kV
